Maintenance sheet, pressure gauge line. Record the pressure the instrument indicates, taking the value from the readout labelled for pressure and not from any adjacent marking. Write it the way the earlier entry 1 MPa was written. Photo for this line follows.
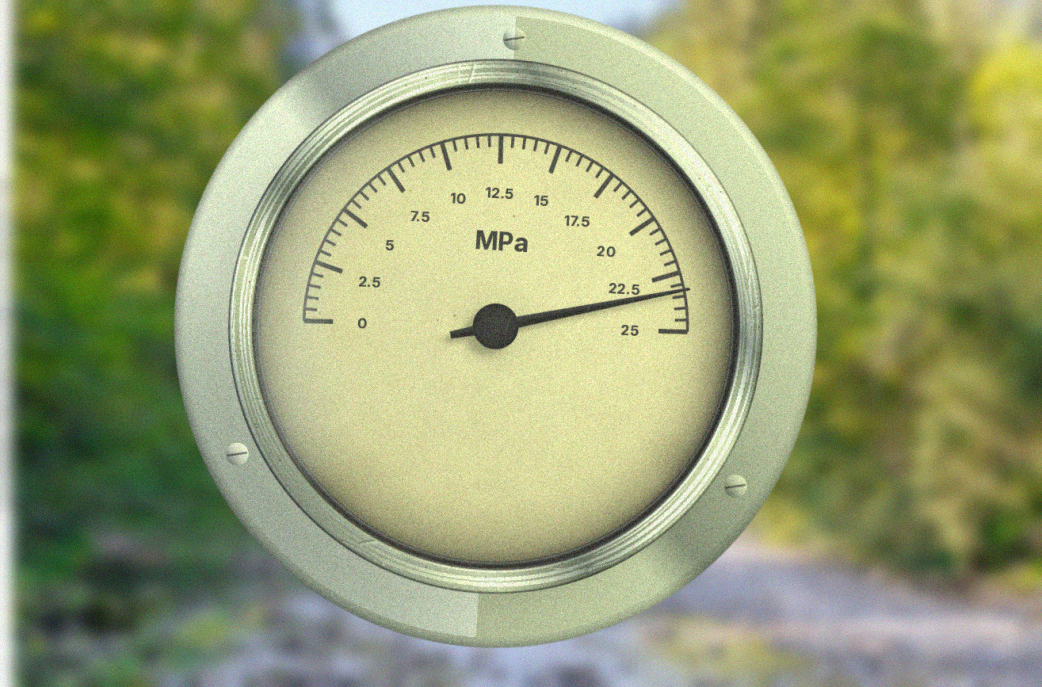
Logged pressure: 23.25 MPa
